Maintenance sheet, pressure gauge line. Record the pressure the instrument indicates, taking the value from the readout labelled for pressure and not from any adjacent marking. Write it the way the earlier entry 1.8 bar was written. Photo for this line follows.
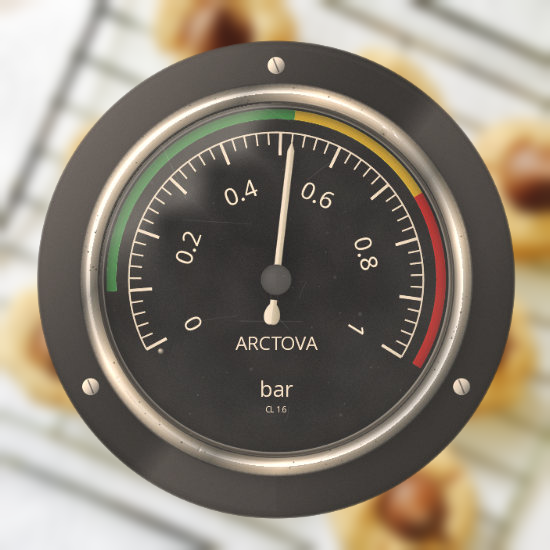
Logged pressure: 0.52 bar
